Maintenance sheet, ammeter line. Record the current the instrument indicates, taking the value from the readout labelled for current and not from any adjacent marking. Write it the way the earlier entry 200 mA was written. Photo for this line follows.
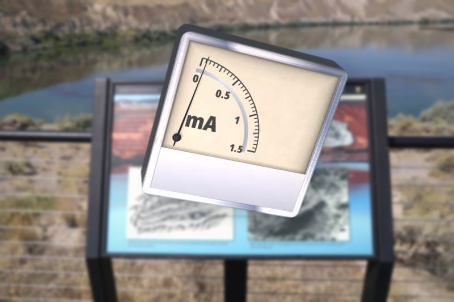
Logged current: 0.05 mA
